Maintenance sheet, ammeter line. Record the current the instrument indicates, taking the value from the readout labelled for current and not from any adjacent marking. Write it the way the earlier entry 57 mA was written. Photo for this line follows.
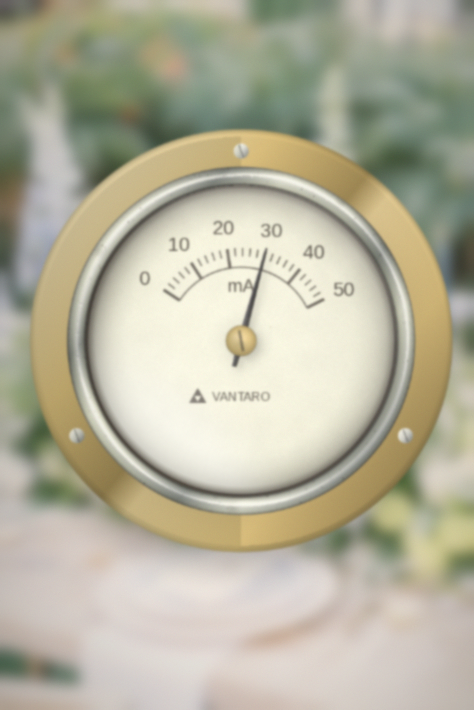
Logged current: 30 mA
